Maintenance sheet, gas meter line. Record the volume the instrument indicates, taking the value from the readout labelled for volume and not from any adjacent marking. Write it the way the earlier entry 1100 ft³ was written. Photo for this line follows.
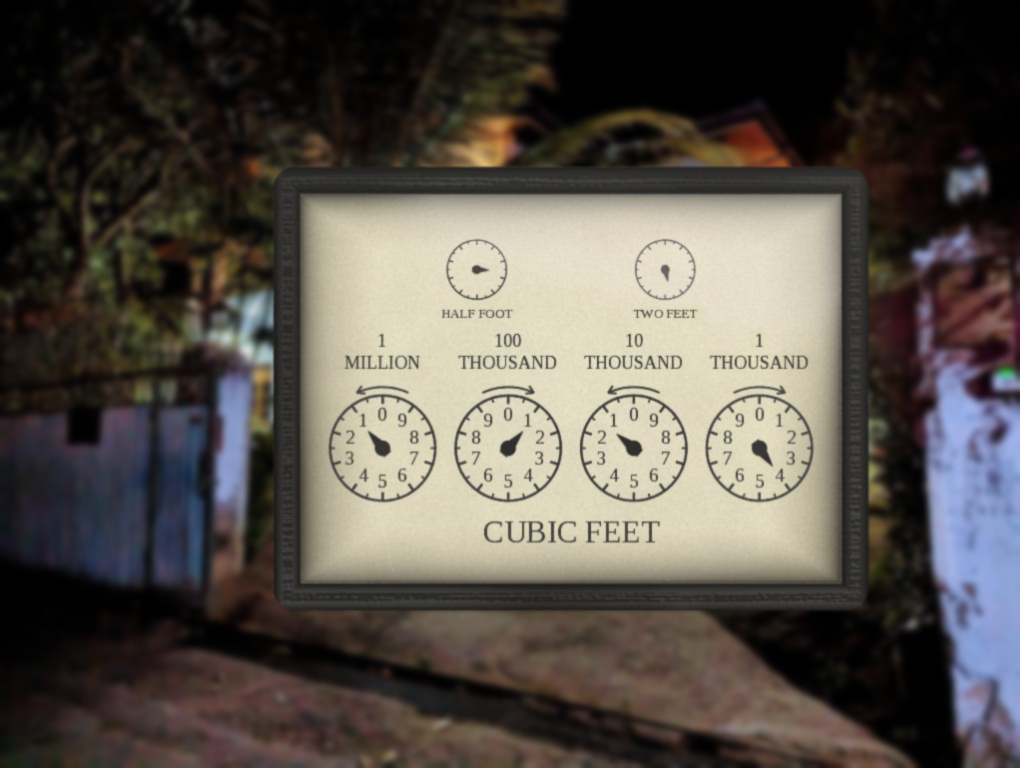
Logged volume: 111400 ft³
